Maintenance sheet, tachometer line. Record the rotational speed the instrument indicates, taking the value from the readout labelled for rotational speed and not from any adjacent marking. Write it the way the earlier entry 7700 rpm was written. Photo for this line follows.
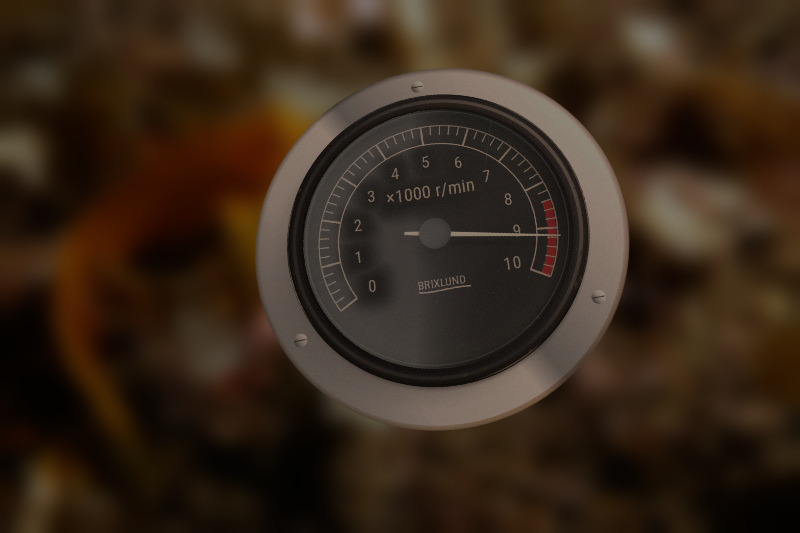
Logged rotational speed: 9200 rpm
